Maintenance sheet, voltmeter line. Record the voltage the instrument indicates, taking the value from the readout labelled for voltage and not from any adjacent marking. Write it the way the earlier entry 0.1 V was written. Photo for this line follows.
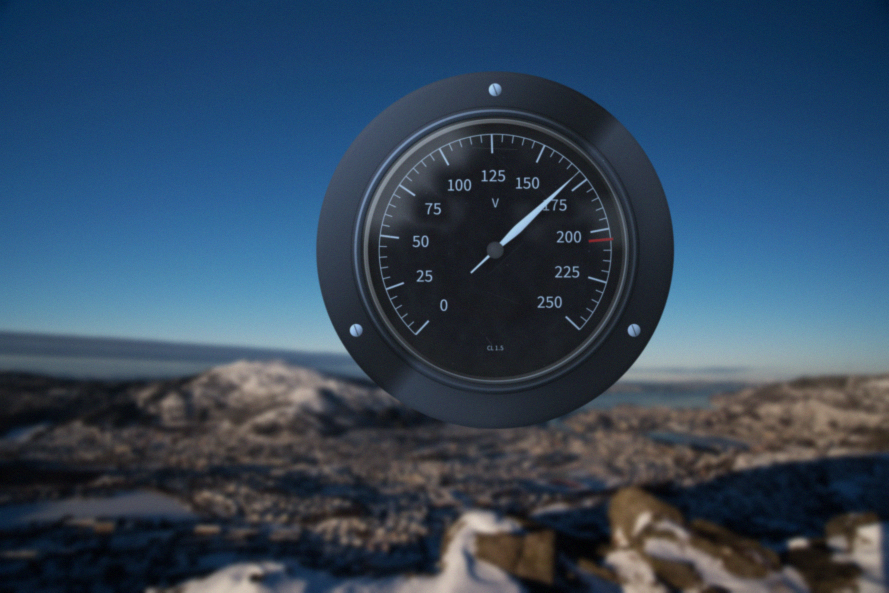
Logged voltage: 170 V
